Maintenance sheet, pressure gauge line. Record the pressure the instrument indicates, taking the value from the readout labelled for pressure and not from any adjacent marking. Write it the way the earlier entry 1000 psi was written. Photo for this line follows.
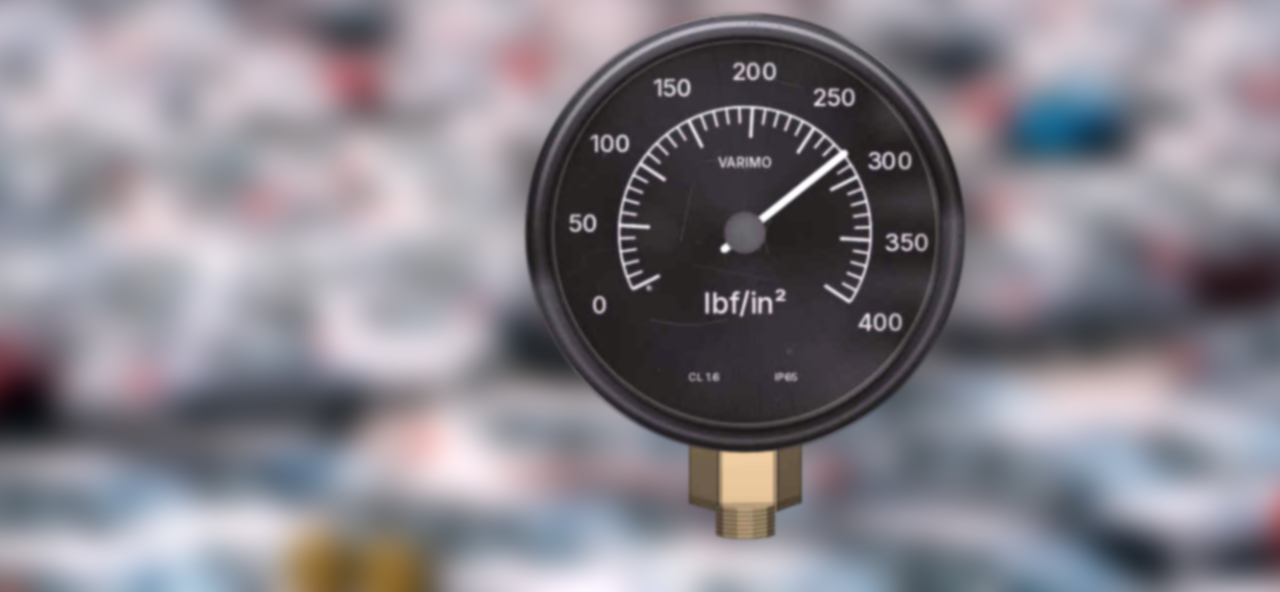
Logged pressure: 280 psi
